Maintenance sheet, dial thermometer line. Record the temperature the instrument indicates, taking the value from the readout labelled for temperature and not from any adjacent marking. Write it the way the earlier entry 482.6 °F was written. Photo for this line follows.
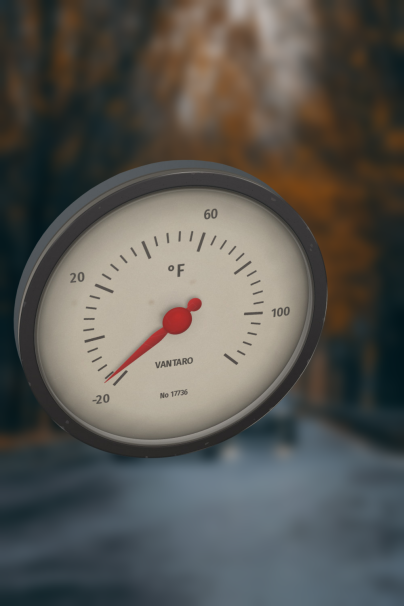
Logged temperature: -16 °F
